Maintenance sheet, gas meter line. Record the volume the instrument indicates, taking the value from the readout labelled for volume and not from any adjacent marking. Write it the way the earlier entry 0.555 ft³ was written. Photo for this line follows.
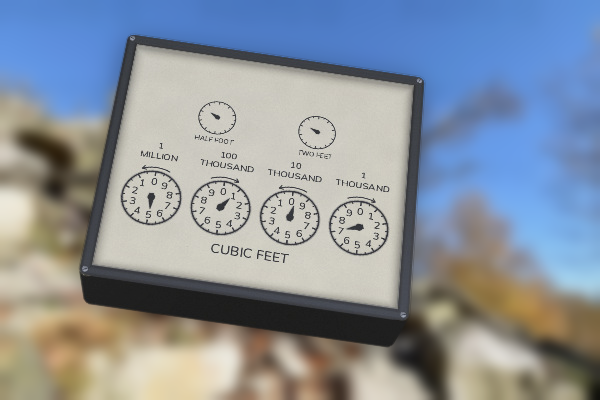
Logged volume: 509700 ft³
